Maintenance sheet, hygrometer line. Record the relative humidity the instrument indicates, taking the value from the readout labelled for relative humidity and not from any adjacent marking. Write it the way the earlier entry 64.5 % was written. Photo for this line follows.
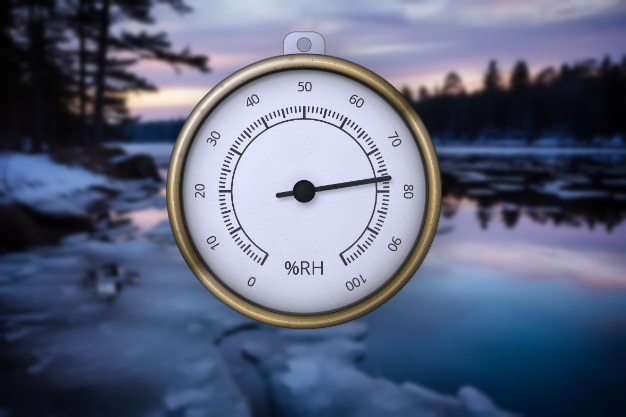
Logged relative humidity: 77 %
